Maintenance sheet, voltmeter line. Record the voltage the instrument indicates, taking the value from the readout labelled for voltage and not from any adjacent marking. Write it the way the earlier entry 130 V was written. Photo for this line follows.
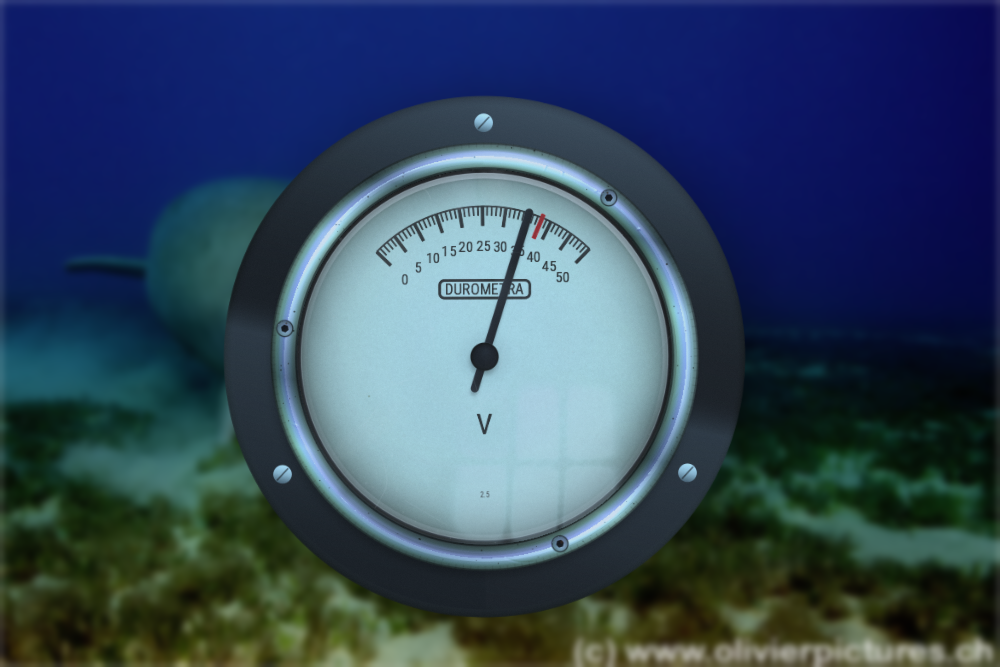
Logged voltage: 35 V
